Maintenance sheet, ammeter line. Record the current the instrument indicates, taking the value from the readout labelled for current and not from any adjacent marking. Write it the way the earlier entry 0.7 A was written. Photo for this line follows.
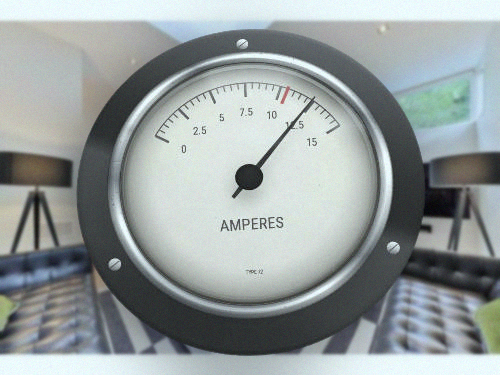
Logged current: 12.5 A
